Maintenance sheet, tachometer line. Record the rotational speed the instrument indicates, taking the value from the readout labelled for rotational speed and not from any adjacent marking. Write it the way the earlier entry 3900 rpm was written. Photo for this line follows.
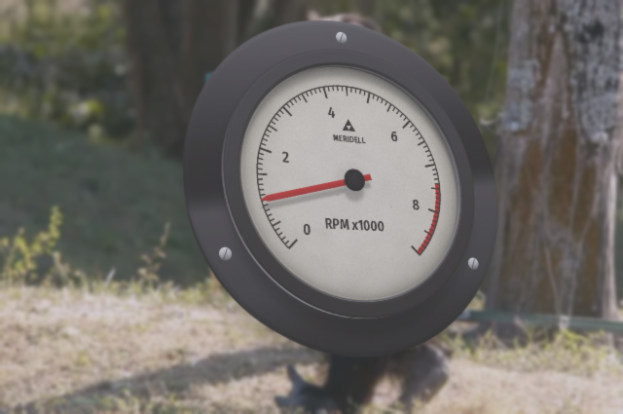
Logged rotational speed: 1000 rpm
